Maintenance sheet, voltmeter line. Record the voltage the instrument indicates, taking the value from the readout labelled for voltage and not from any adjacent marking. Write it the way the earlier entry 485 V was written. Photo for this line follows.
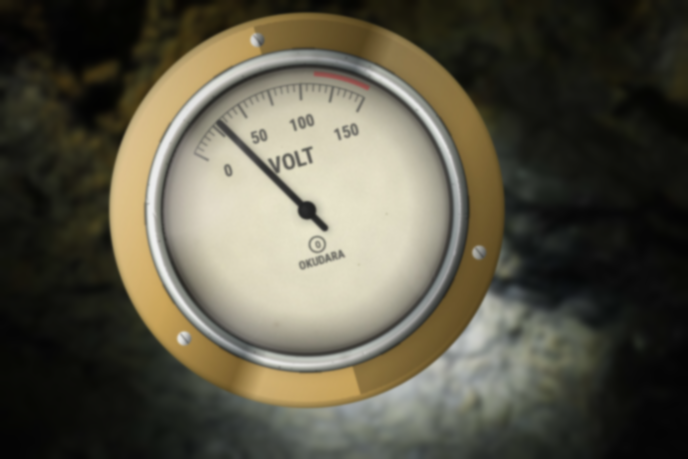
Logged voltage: 30 V
